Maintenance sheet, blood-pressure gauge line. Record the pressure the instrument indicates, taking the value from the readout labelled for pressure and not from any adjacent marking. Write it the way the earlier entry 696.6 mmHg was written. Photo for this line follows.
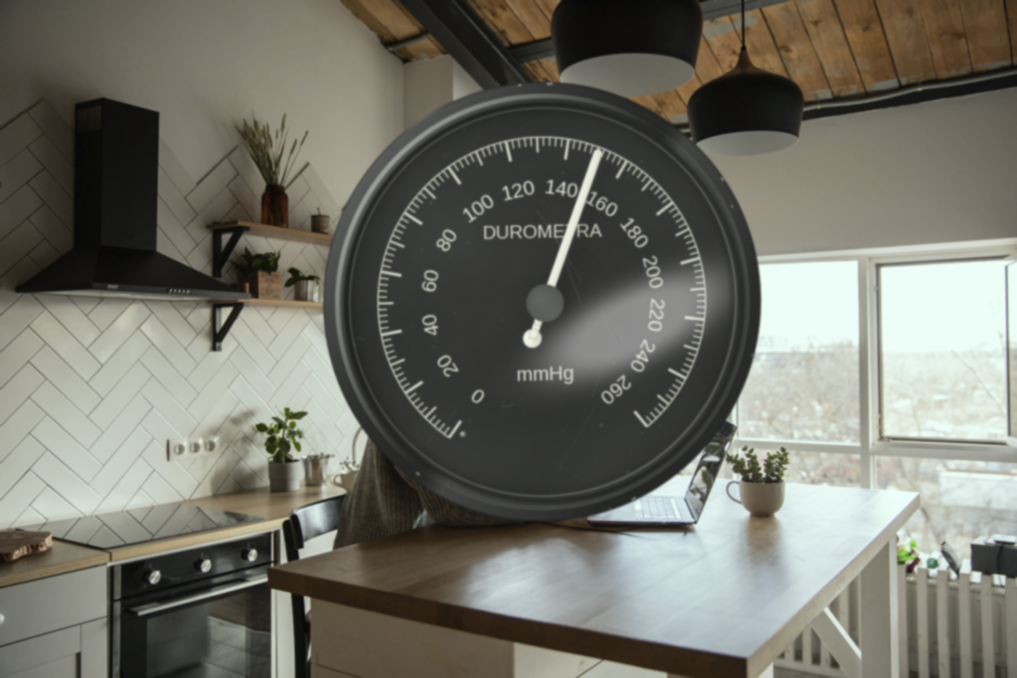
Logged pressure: 150 mmHg
